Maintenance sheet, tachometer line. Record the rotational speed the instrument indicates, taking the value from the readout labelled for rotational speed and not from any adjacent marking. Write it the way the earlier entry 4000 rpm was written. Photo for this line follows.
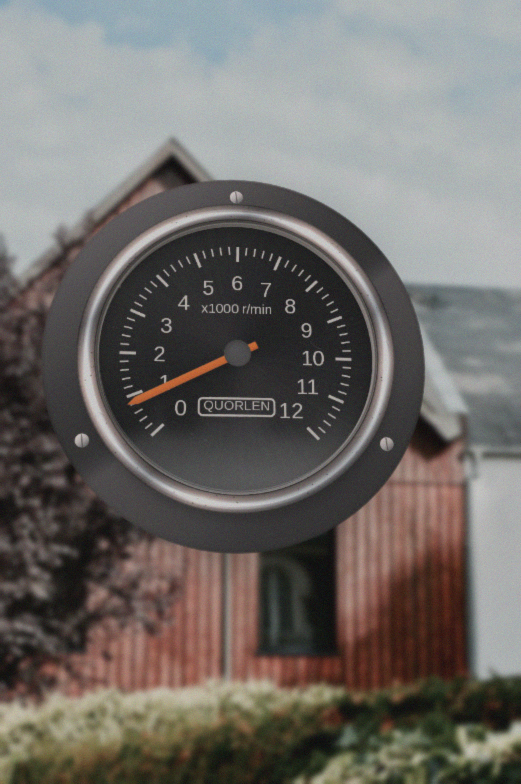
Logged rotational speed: 800 rpm
